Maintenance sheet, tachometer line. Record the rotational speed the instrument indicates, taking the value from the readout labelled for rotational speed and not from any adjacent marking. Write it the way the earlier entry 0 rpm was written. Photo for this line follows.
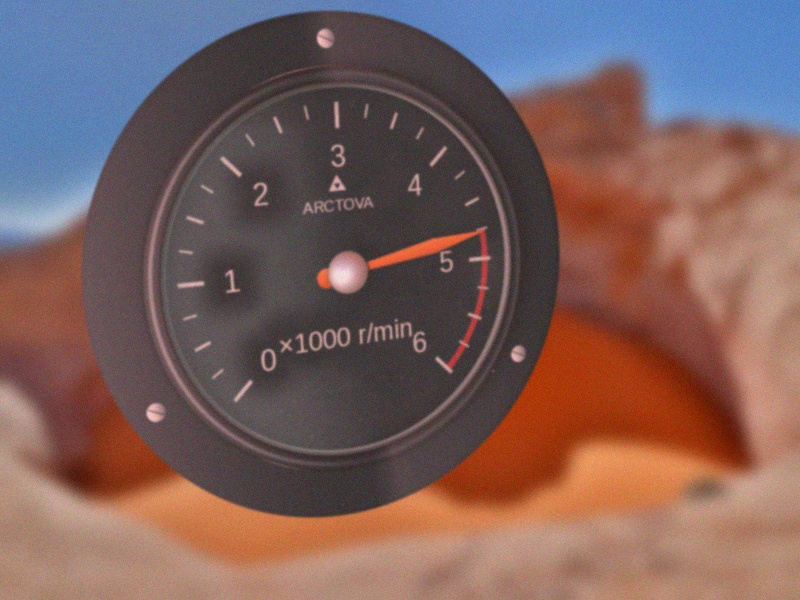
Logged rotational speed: 4750 rpm
